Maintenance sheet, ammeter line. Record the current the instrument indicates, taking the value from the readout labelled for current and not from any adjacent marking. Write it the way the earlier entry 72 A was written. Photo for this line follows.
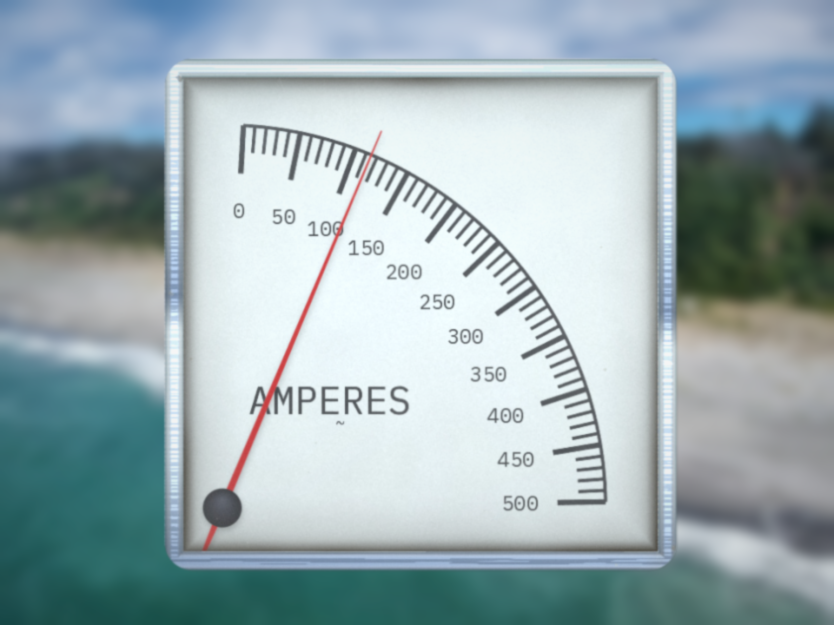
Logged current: 115 A
